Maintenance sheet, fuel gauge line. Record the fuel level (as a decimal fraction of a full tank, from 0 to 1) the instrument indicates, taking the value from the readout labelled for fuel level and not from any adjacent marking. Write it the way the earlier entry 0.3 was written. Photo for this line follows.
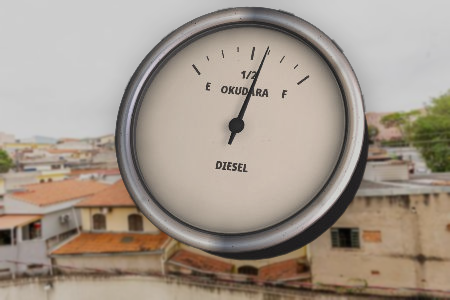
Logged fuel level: 0.625
